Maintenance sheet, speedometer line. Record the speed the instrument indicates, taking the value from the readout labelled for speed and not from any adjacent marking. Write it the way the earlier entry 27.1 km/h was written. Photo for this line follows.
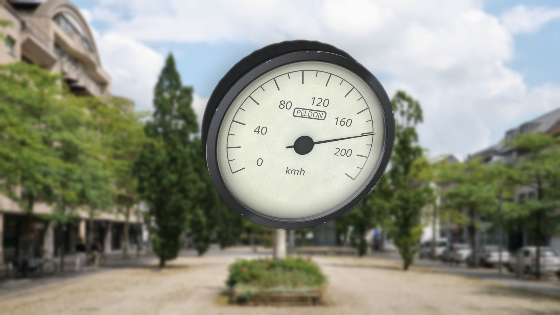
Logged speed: 180 km/h
